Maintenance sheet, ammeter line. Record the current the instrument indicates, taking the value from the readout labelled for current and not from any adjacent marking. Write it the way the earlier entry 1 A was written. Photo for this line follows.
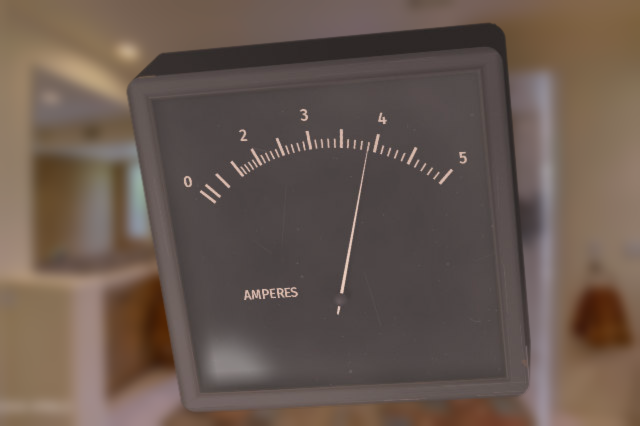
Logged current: 3.9 A
